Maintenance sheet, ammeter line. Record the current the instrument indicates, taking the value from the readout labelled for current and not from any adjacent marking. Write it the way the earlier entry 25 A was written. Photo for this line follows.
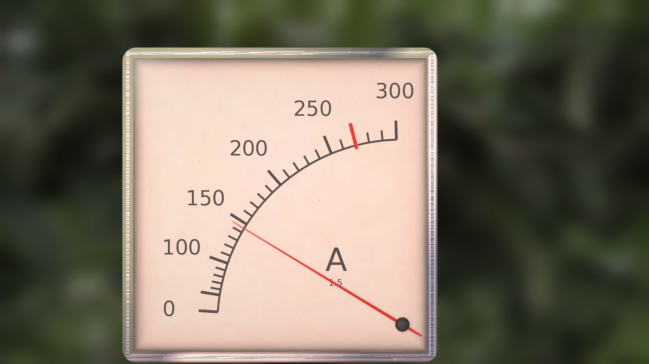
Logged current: 145 A
